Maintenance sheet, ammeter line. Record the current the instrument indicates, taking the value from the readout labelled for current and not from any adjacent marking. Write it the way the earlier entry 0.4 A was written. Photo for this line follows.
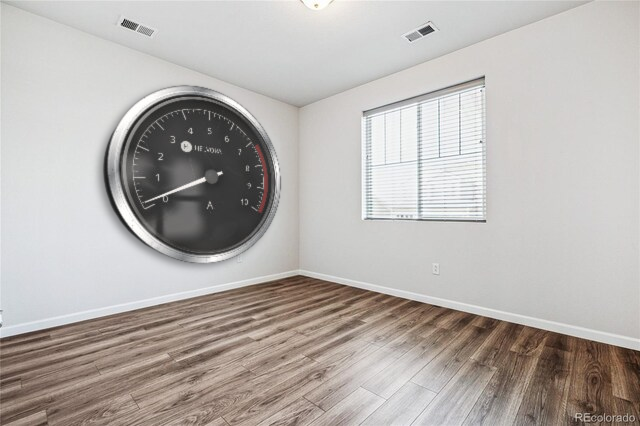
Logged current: 0.2 A
